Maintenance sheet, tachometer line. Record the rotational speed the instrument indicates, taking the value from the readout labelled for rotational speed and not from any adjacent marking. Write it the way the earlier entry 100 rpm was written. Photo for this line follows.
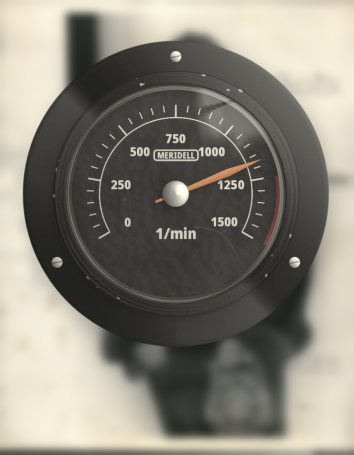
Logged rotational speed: 1175 rpm
